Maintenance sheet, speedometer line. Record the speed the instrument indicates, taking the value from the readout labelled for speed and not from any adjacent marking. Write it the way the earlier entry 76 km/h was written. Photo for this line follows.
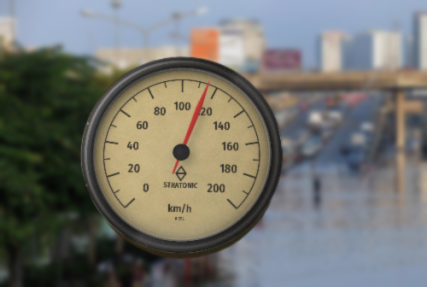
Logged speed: 115 km/h
